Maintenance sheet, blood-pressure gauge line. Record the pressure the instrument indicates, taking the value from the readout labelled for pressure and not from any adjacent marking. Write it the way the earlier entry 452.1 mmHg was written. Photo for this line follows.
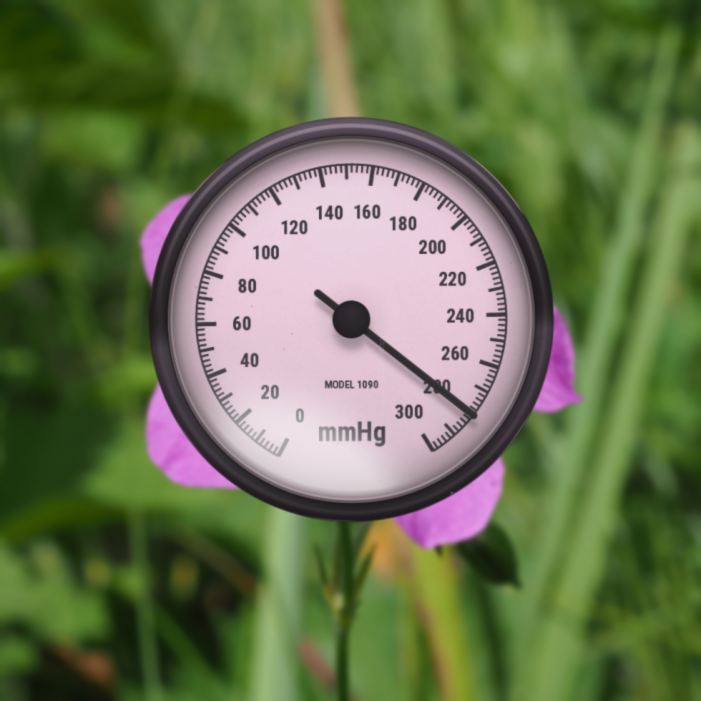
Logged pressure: 280 mmHg
